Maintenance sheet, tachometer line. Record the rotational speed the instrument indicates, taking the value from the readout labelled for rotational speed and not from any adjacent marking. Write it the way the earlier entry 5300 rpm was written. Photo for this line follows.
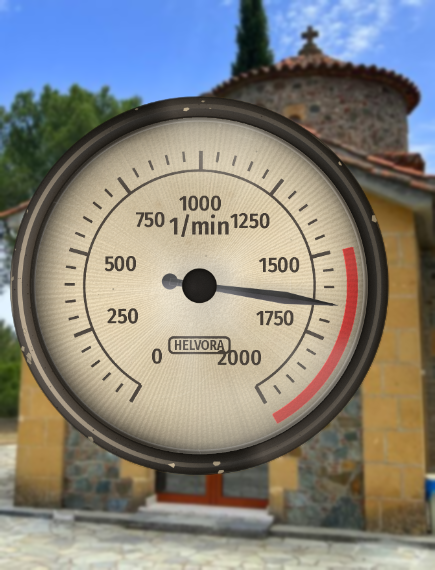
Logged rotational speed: 1650 rpm
